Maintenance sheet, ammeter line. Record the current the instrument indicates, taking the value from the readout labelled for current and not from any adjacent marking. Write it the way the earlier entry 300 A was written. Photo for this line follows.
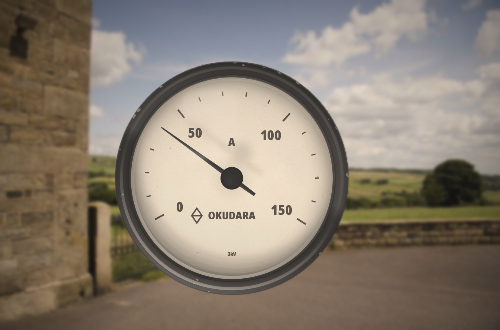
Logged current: 40 A
